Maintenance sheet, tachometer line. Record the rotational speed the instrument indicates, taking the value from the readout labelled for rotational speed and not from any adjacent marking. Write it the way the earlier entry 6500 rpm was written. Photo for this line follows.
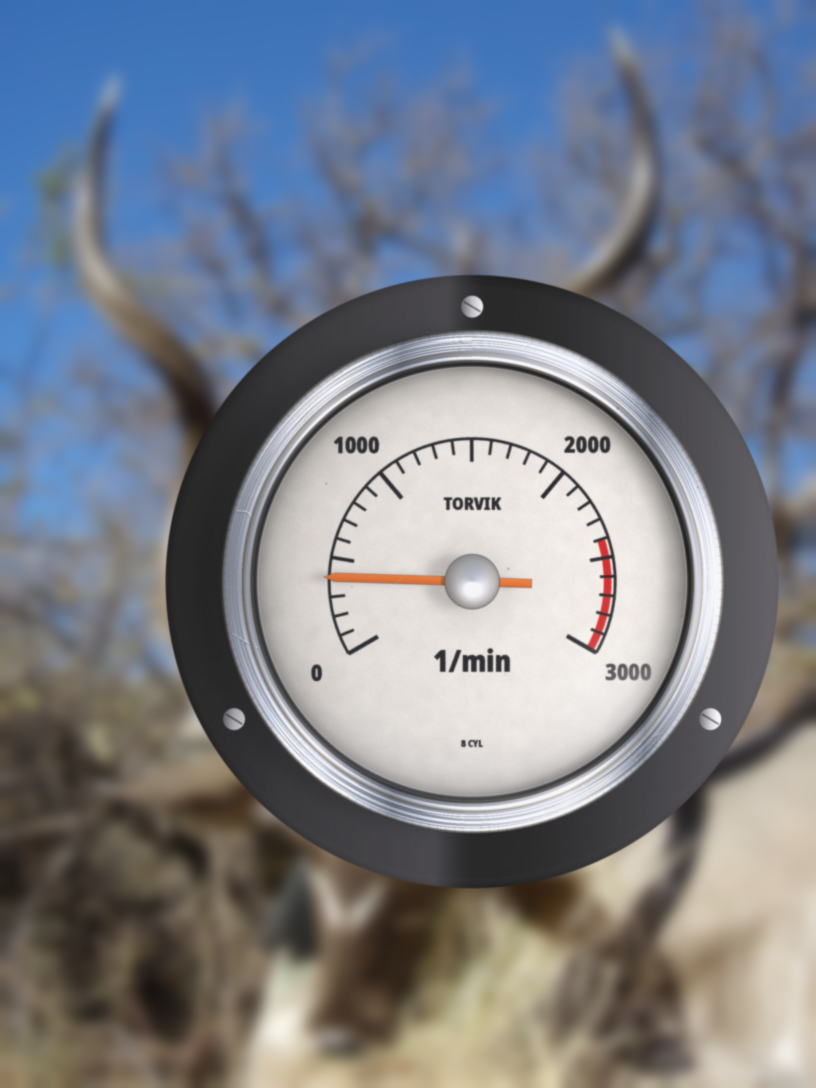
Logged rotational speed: 400 rpm
